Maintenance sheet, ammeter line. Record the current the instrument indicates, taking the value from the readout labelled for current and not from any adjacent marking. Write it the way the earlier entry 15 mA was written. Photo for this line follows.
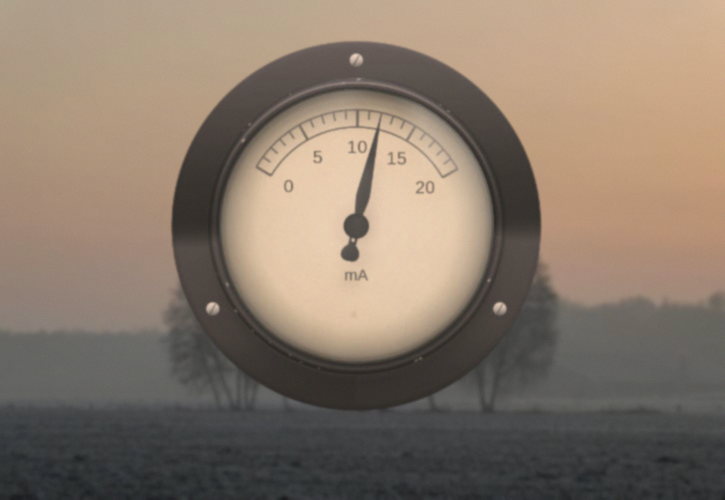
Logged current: 12 mA
